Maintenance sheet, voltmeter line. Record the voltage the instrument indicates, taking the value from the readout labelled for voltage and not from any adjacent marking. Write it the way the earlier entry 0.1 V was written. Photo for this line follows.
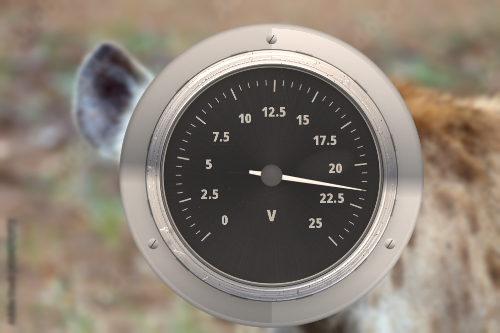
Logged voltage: 21.5 V
